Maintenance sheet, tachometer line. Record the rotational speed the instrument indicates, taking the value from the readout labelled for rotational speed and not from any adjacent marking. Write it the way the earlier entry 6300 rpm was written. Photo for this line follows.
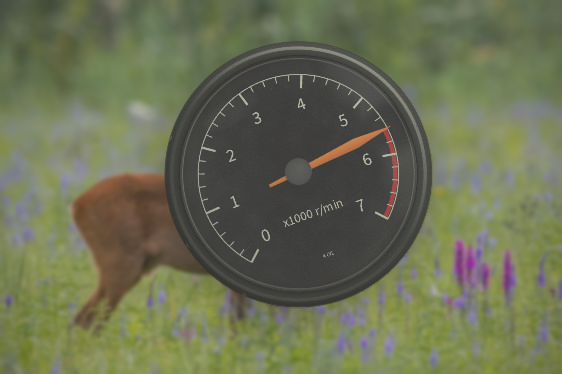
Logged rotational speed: 5600 rpm
